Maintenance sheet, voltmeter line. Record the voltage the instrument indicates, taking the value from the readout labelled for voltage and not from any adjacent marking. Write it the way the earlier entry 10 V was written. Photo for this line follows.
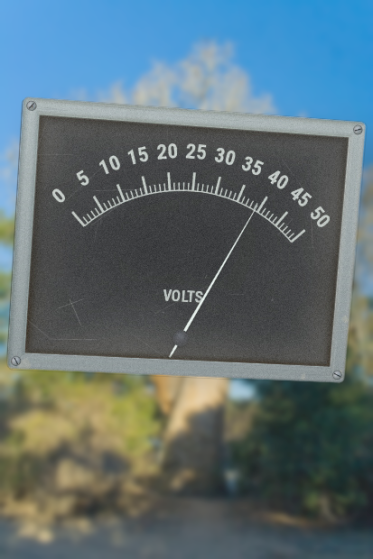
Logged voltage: 39 V
